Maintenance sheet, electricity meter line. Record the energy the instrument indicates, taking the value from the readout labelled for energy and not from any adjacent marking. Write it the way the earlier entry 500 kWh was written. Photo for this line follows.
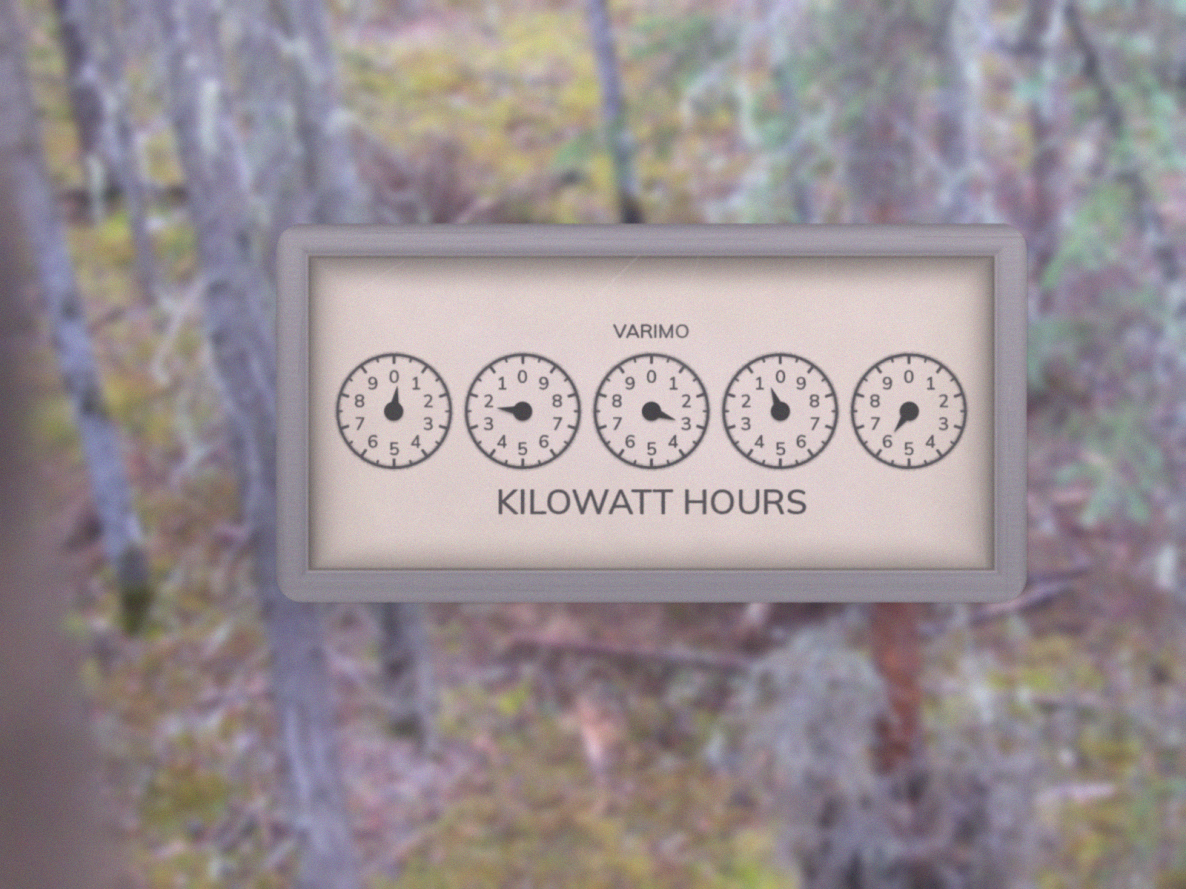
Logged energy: 2306 kWh
